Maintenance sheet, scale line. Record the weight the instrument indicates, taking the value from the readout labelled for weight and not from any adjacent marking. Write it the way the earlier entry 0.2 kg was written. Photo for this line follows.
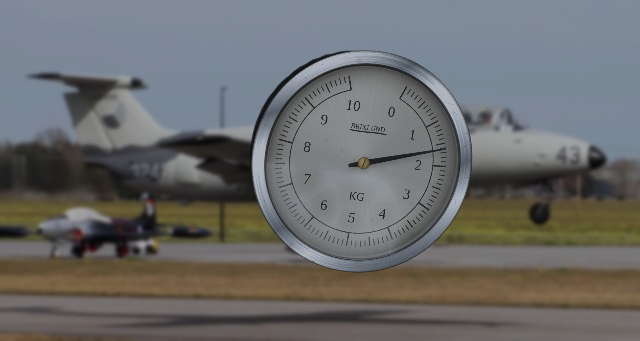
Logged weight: 1.6 kg
